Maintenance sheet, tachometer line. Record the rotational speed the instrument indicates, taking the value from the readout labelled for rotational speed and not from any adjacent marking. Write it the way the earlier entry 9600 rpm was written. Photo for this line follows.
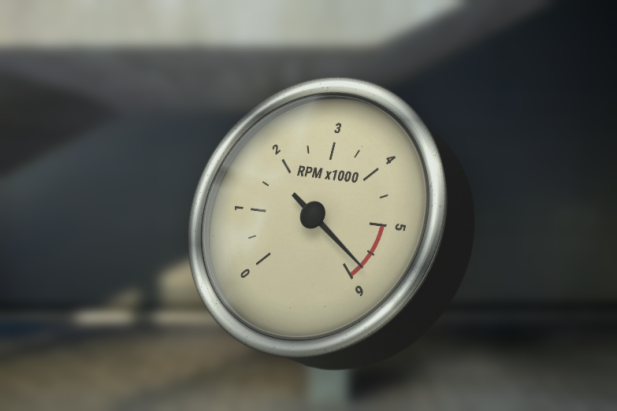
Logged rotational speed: 5750 rpm
